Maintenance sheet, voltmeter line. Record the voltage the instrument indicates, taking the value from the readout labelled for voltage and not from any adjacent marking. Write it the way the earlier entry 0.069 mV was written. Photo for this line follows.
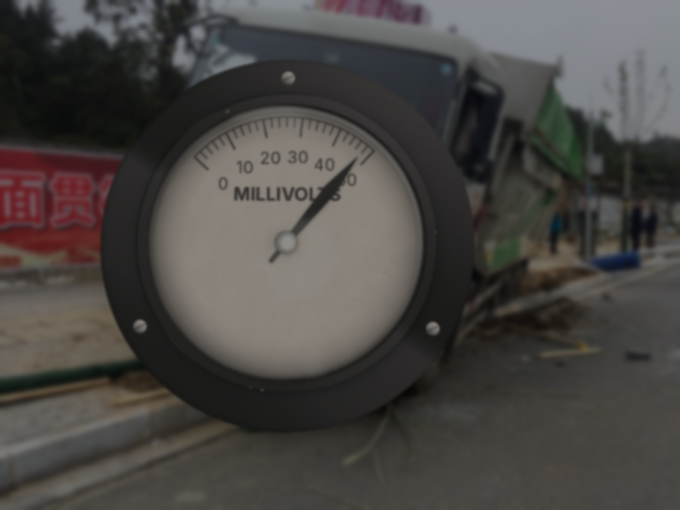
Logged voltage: 48 mV
